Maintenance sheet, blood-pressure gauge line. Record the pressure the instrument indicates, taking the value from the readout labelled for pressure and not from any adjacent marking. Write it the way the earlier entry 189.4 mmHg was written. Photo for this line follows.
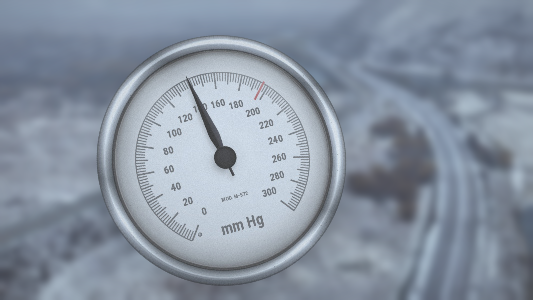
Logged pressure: 140 mmHg
